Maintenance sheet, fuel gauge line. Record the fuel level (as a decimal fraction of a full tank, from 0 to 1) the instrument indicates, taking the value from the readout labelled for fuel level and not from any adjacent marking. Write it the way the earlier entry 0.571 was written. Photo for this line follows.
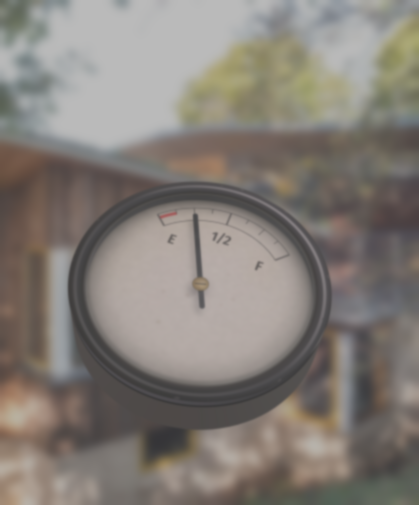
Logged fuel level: 0.25
